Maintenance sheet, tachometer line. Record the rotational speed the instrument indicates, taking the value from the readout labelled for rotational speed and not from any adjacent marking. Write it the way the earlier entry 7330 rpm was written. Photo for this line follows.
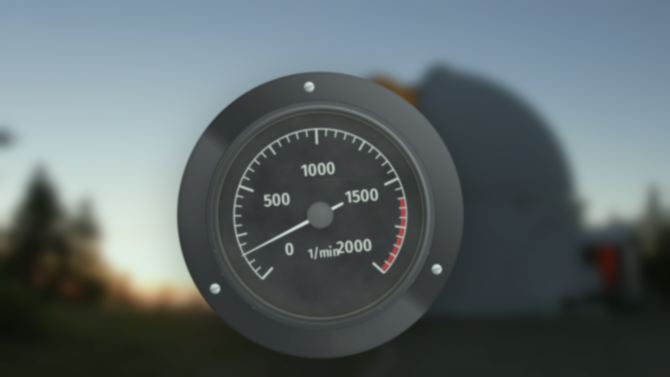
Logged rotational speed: 150 rpm
